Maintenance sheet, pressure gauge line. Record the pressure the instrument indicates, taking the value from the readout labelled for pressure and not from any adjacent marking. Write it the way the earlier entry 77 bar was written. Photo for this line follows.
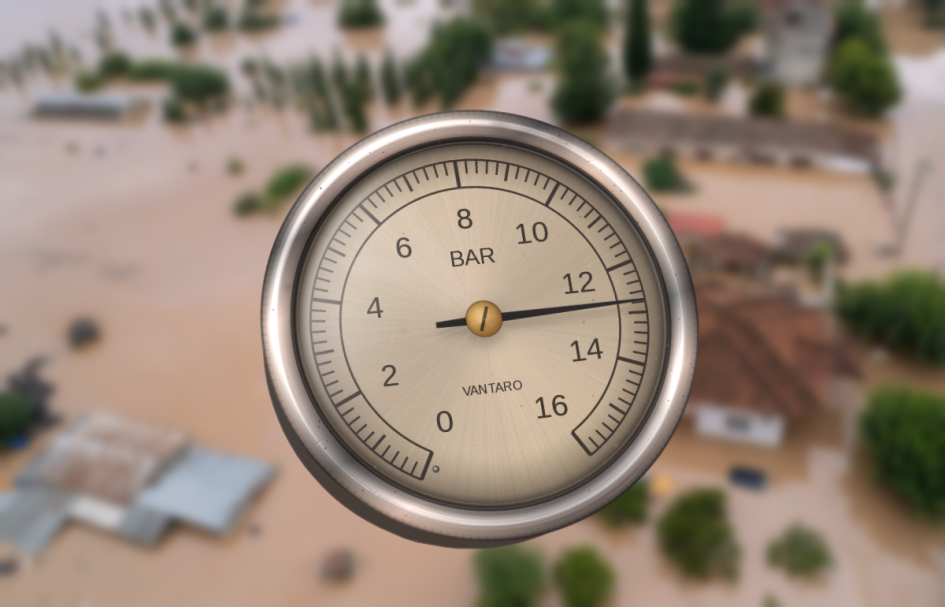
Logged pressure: 12.8 bar
